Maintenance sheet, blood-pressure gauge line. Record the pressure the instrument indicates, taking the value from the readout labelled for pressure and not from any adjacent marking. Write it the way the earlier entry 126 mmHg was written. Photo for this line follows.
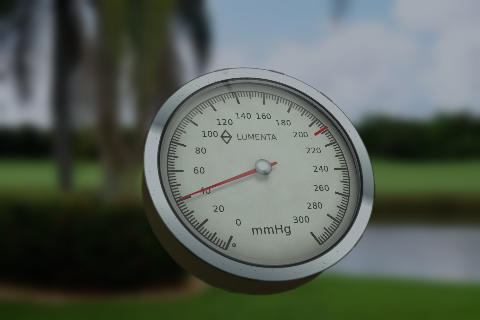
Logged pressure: 40 mmHg
